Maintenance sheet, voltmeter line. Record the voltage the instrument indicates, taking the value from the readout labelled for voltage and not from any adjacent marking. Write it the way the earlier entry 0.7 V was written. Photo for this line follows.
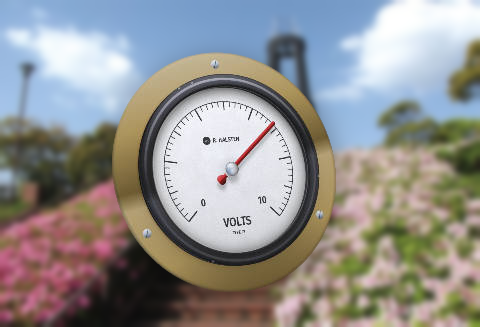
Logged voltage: 6.8 V
